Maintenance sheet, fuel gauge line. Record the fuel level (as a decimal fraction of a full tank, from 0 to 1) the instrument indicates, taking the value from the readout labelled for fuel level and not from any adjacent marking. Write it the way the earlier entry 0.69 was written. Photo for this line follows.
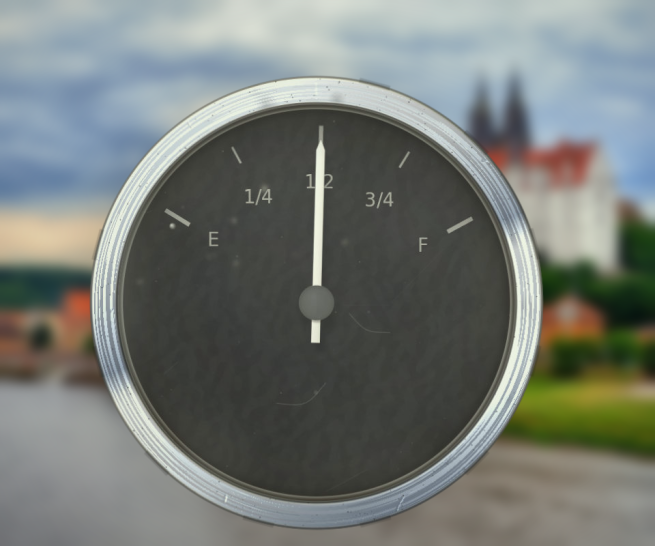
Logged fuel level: 0.5
